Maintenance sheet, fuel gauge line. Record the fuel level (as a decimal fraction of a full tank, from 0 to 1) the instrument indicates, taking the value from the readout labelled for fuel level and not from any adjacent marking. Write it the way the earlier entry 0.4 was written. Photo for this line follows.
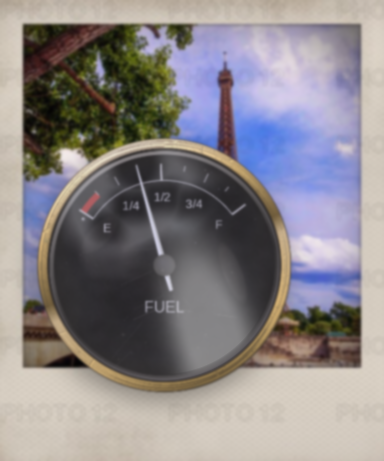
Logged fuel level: 0.375
